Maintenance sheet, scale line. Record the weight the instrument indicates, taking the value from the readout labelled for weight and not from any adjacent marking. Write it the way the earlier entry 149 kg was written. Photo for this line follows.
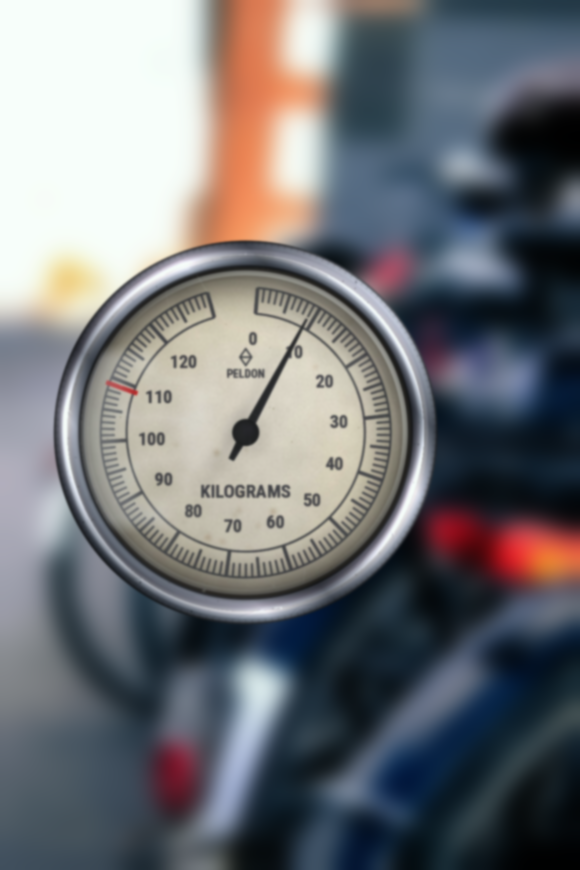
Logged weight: 9 kg
